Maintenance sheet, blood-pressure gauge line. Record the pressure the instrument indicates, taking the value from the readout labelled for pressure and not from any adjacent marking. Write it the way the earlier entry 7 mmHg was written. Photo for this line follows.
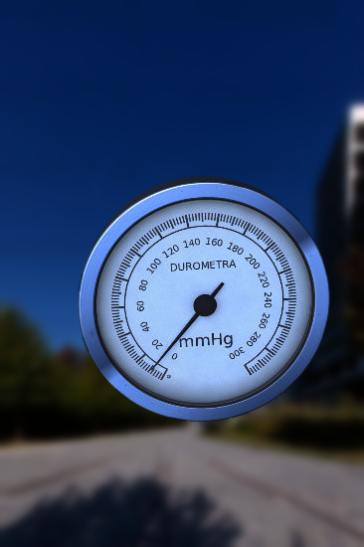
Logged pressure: 10 mmHg
